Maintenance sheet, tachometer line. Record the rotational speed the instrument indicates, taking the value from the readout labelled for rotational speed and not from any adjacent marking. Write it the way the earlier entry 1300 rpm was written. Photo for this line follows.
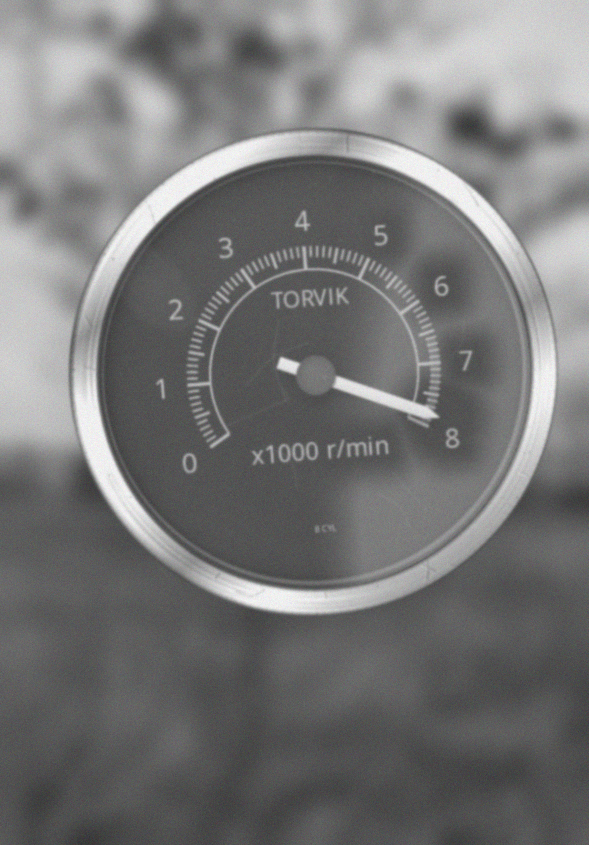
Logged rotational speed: 7800 rpm
